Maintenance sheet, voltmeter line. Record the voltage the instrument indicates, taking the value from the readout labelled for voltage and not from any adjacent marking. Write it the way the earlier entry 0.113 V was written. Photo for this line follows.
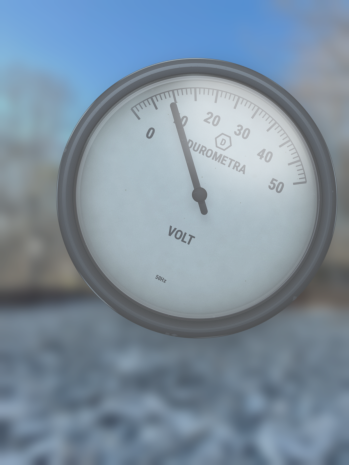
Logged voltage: 9 V
